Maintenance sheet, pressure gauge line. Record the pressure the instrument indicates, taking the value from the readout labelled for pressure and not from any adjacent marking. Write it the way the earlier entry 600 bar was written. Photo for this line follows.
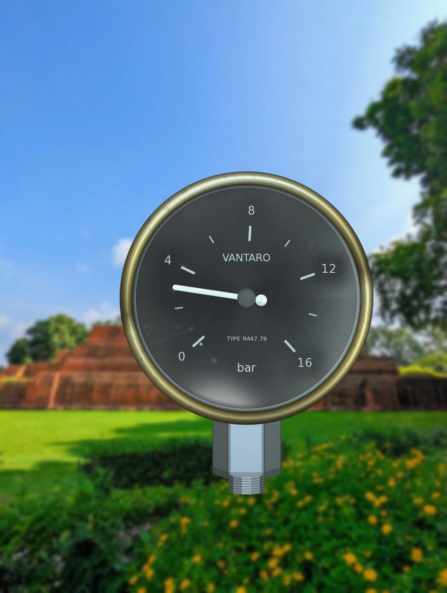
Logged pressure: 3 bar
